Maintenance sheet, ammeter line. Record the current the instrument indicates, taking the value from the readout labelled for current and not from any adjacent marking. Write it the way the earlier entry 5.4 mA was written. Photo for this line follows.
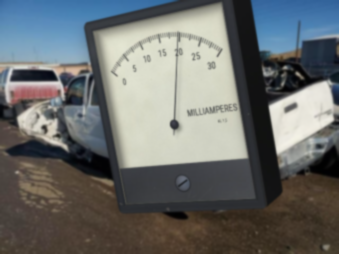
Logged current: 20 mA
